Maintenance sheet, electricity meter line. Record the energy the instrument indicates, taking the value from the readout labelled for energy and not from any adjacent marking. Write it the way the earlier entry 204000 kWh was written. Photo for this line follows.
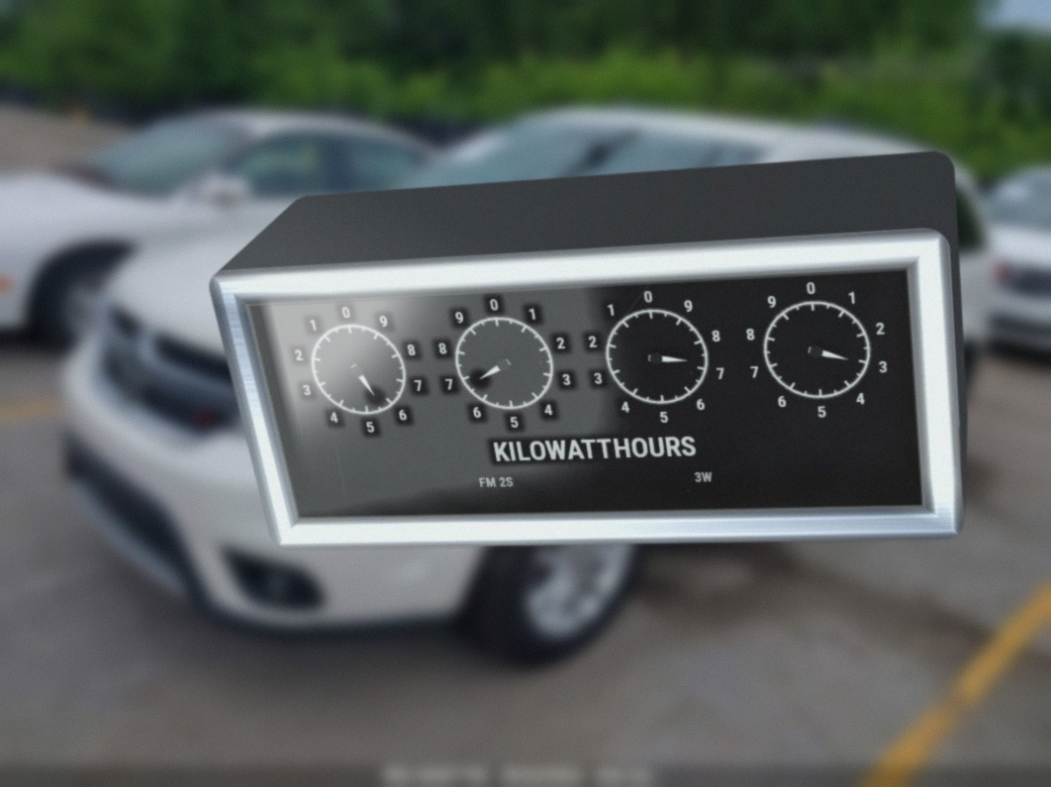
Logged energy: 5673 kWh
